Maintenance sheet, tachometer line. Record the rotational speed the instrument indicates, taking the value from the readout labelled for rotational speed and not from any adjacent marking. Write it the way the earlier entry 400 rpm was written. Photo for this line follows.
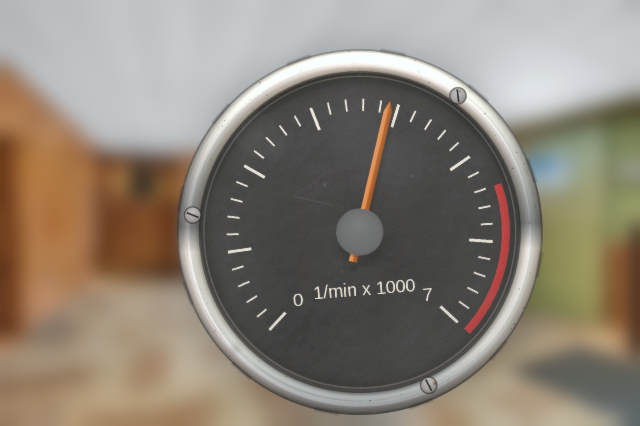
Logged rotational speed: 3900 rpm
